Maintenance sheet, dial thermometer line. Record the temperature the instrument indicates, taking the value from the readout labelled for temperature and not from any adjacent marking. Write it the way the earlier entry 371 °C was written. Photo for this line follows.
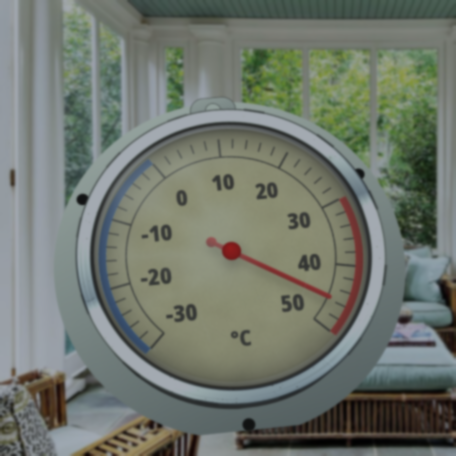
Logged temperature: 46 °C
